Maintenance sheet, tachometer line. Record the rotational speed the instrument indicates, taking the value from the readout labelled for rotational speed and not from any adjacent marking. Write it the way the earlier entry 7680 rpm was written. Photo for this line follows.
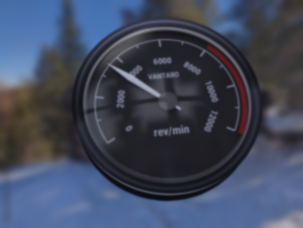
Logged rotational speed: 3500 rpm
